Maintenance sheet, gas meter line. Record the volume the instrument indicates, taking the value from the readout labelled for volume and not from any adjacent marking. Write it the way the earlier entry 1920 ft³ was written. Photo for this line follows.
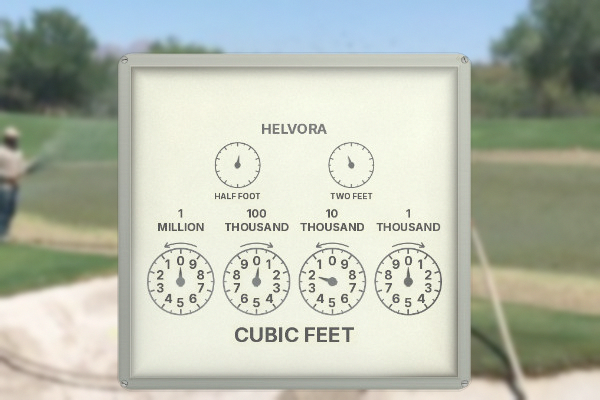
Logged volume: 2000 ft³
